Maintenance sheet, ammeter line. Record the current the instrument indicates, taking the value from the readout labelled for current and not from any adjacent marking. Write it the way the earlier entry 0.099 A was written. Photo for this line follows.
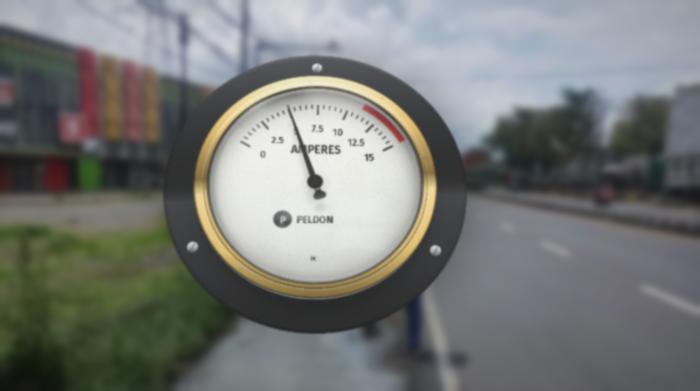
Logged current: 5 A
